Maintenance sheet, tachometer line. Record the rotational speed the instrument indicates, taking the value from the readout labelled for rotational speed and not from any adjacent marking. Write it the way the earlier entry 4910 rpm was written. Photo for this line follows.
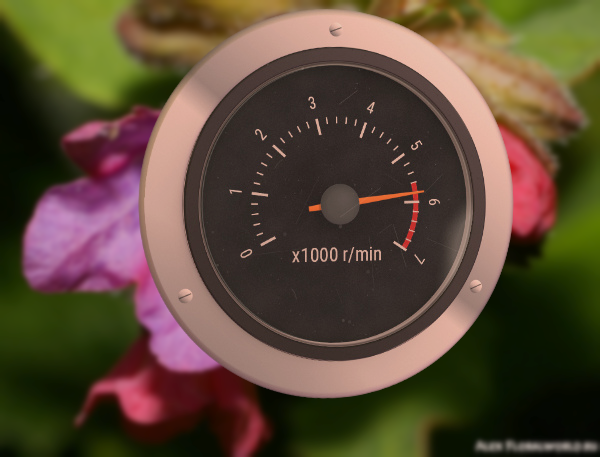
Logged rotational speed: 5800 rpm
